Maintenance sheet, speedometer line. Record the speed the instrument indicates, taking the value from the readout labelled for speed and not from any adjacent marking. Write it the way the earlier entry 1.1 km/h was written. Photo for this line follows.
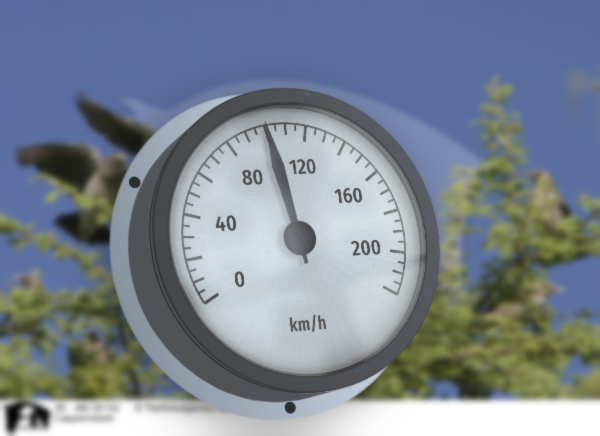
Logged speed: 100 km/h
